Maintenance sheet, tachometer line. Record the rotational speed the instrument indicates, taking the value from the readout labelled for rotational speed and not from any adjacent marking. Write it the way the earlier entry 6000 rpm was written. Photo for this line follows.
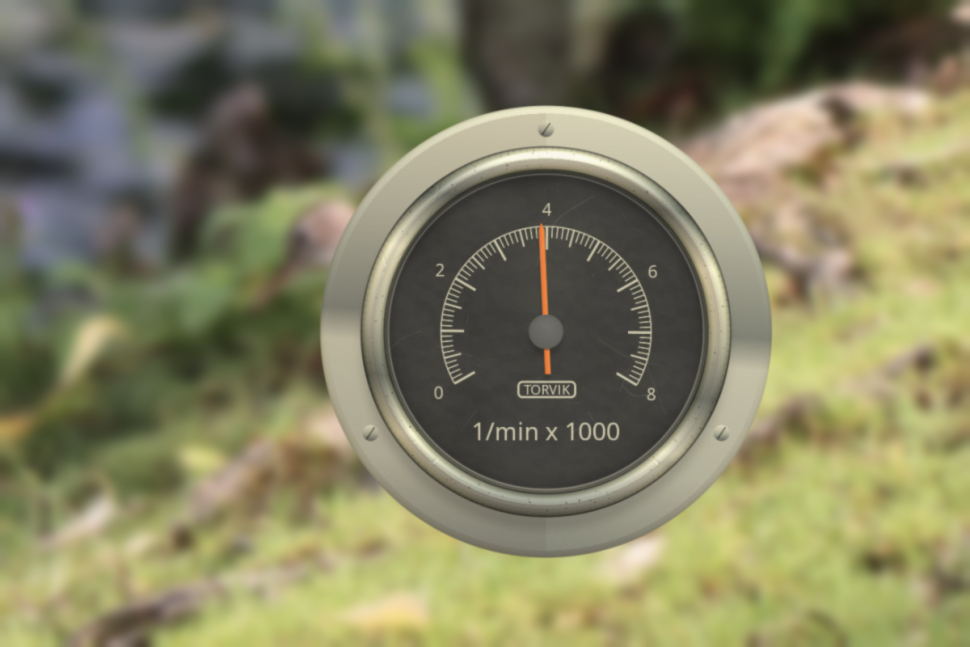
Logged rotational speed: 3900 rpm
